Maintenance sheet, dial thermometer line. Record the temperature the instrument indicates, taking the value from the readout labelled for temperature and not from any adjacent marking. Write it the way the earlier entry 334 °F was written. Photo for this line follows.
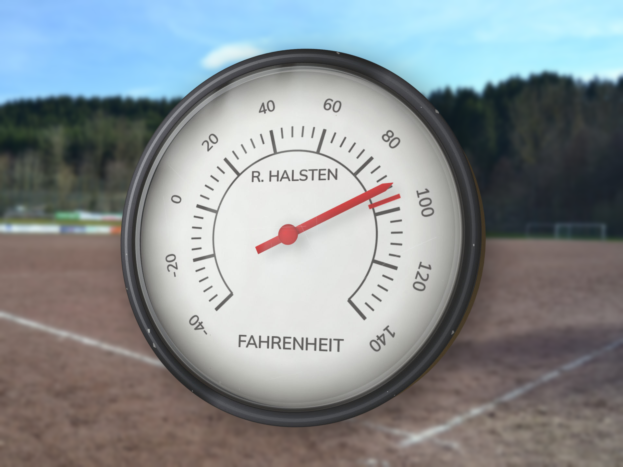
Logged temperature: 92 °F
